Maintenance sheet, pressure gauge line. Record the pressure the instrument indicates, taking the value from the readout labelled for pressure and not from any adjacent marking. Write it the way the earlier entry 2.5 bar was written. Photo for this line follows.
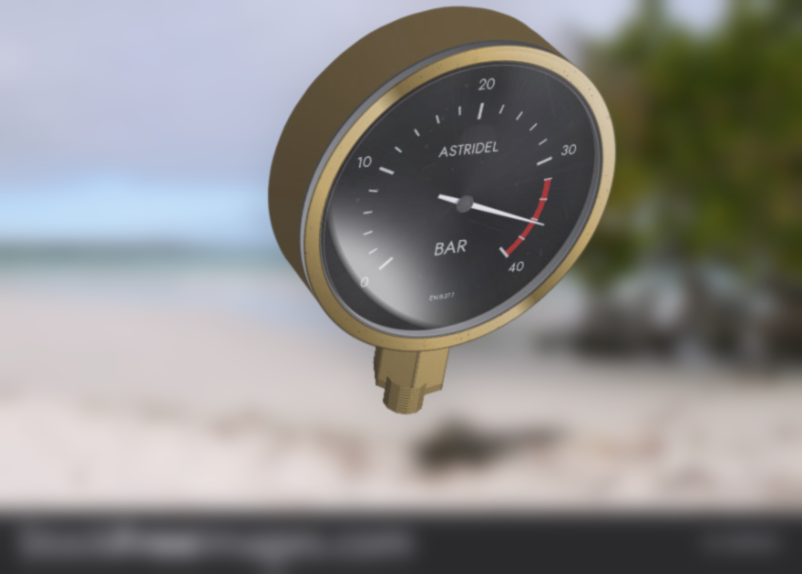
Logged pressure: 36 bar
